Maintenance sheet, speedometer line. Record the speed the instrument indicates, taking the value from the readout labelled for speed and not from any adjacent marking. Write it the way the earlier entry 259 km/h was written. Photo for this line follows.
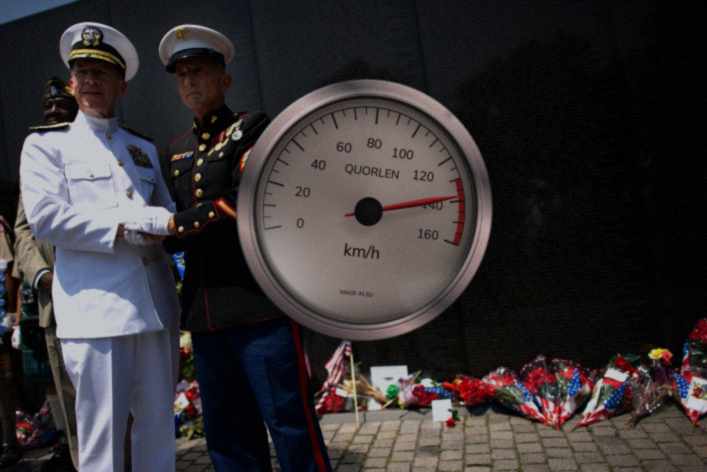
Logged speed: 137.5 km/h
